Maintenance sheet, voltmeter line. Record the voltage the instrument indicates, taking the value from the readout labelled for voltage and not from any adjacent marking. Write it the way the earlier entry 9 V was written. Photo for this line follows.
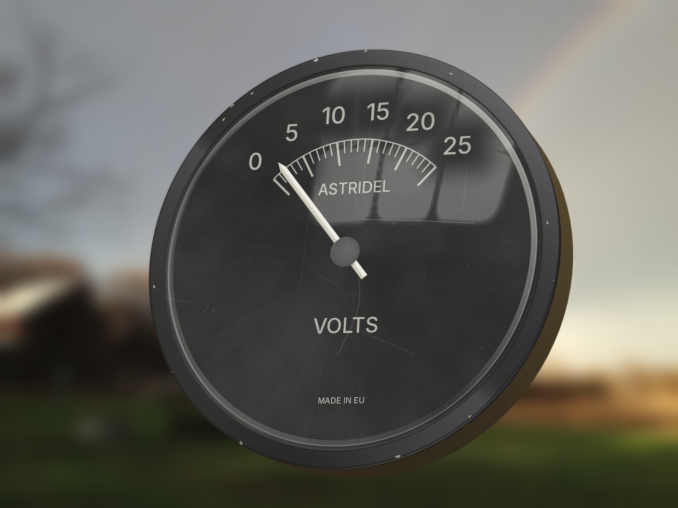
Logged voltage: 2 V
